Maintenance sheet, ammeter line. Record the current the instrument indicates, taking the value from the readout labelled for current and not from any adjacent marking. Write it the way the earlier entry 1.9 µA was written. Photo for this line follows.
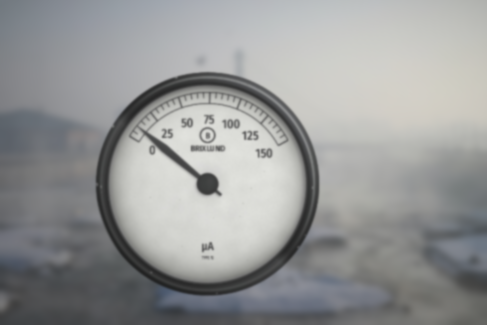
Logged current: 10 µA
